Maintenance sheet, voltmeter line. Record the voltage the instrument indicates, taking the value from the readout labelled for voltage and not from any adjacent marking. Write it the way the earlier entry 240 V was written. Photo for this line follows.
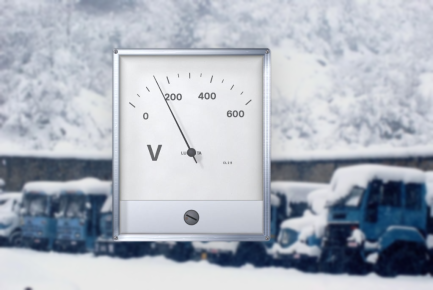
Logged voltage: 150 V
